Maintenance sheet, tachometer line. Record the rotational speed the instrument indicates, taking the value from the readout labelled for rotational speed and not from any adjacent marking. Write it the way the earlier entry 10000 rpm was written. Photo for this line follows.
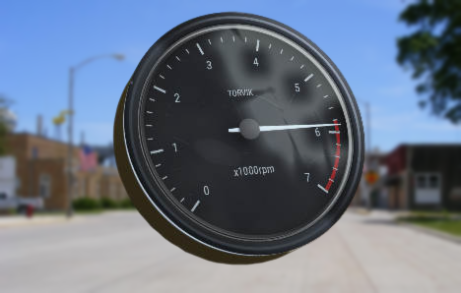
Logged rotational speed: 5900 rpm
